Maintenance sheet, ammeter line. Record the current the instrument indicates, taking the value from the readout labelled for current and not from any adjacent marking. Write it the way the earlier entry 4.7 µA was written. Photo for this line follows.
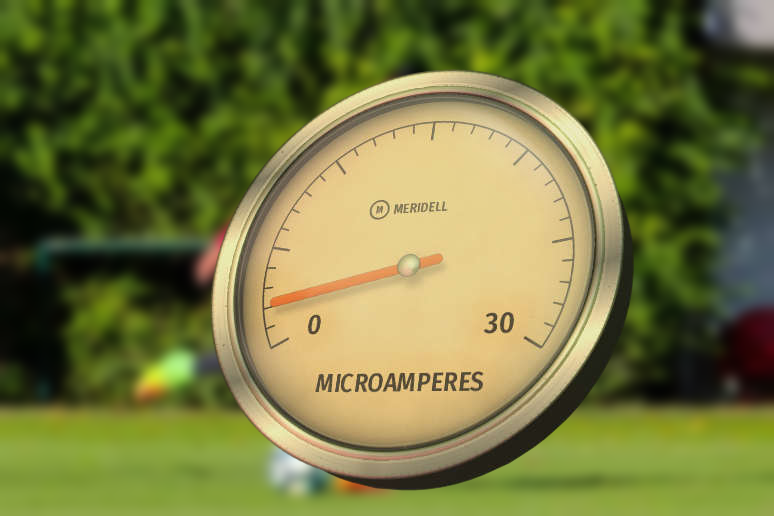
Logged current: 2 µA
